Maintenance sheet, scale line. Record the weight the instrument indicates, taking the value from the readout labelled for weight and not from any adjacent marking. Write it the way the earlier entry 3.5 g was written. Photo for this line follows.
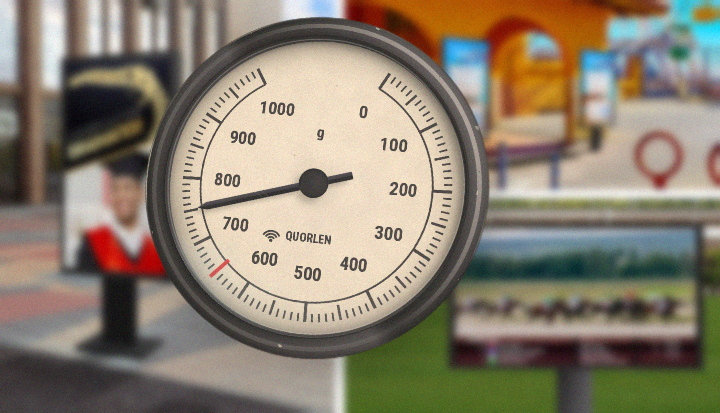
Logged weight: 750 g
